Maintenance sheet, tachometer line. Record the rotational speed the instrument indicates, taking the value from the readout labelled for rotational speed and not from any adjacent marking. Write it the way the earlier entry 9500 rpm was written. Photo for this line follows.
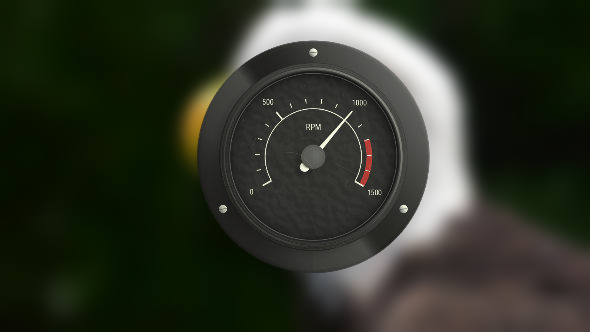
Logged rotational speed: 1000 rpm
